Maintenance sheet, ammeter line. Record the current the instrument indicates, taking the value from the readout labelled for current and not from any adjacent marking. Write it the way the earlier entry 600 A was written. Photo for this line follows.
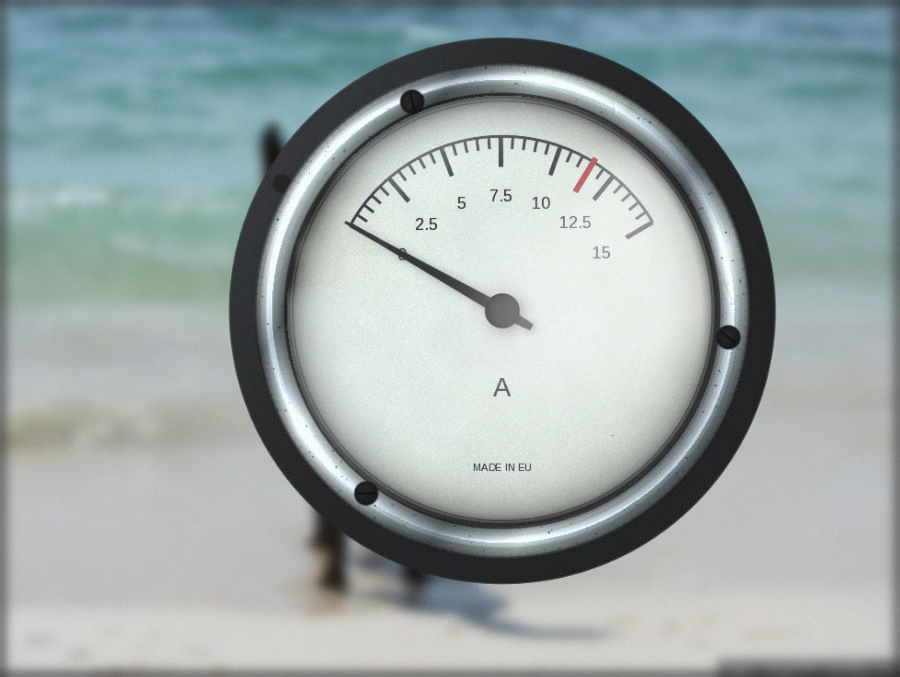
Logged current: 0 A
